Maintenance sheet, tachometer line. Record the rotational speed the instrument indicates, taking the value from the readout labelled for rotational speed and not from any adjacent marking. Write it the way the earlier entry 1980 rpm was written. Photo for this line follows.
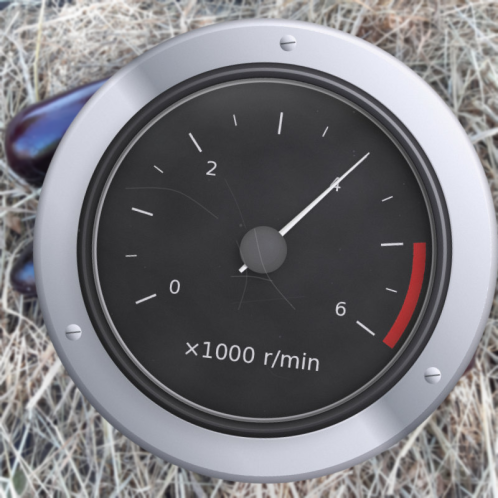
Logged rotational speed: 4000 rpm
